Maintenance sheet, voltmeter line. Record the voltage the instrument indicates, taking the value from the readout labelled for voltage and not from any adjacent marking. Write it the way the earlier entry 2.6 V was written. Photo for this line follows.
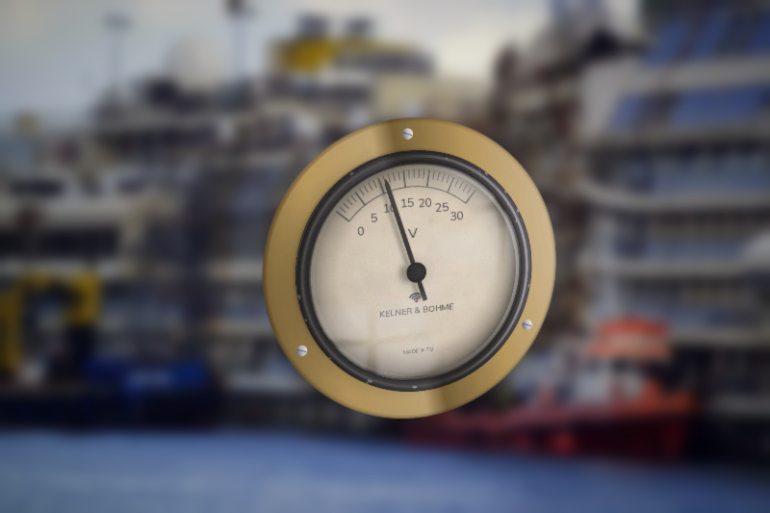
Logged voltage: 11 V
